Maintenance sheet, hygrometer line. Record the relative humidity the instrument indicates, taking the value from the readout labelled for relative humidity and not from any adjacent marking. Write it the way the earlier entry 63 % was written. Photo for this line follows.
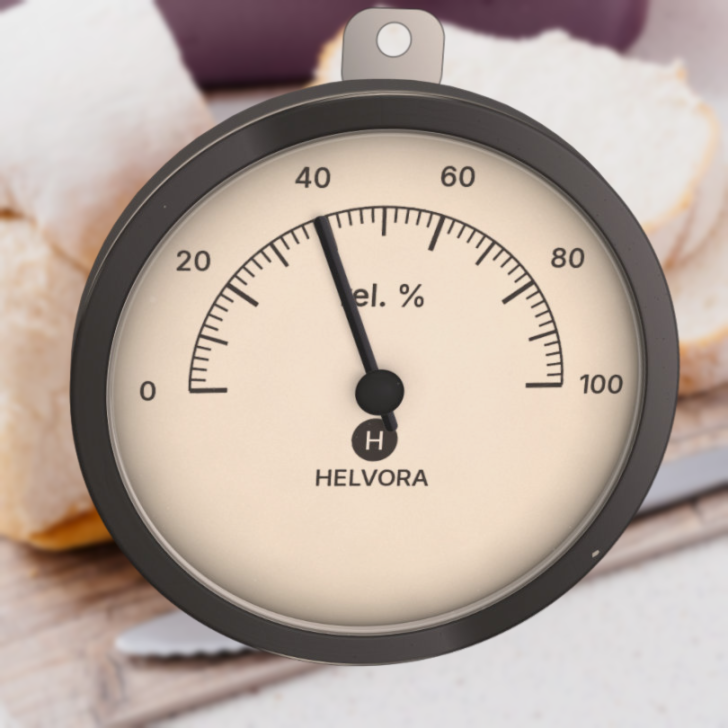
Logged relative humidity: 39 %
